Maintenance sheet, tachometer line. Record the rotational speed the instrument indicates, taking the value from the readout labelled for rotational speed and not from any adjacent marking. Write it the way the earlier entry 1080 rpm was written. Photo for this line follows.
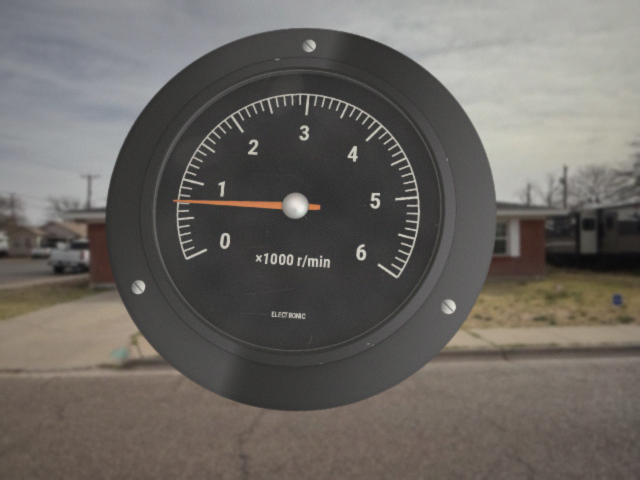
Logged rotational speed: 700 rpm
